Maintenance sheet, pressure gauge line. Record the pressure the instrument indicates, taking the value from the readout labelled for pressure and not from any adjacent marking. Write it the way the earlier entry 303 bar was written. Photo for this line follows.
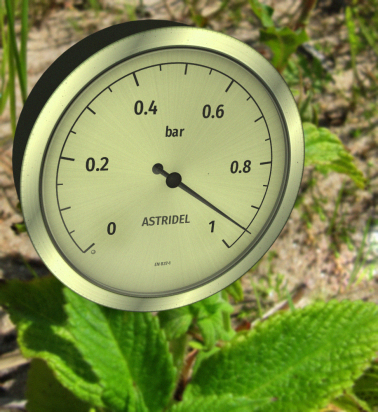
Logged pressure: 0.95 bar
